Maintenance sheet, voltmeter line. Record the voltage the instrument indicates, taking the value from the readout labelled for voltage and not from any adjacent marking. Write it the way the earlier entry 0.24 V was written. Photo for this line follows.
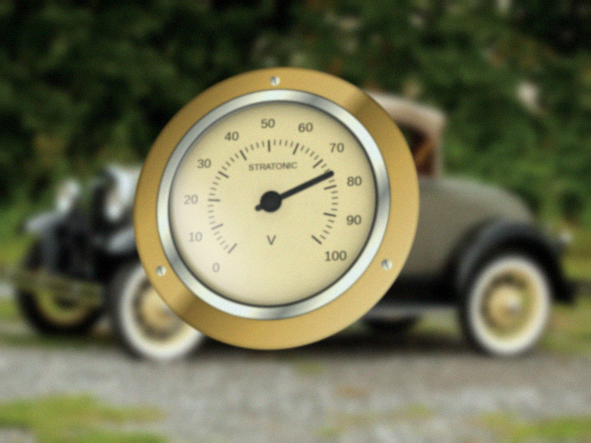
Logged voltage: 76 V
